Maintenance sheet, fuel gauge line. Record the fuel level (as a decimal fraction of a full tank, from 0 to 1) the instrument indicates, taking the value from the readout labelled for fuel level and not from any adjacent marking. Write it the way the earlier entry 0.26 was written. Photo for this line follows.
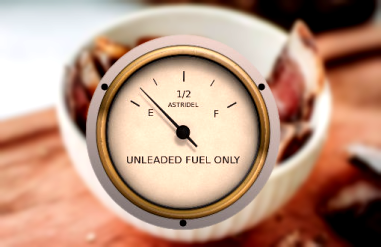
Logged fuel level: 0.125
